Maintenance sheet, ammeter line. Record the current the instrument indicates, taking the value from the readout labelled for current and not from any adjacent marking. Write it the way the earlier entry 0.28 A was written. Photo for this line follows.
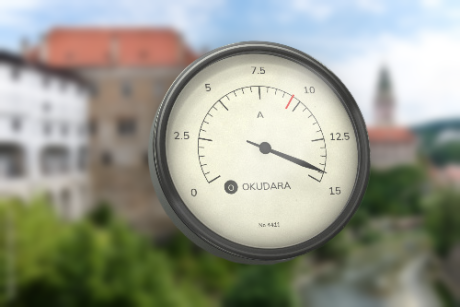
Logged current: 14.5 A
